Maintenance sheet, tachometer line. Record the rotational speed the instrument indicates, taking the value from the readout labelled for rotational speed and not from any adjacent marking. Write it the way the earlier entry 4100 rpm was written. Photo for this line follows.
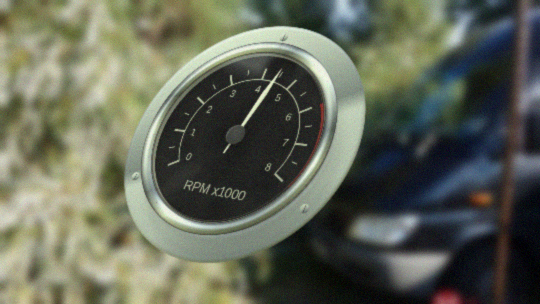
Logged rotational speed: 4500 rpm
